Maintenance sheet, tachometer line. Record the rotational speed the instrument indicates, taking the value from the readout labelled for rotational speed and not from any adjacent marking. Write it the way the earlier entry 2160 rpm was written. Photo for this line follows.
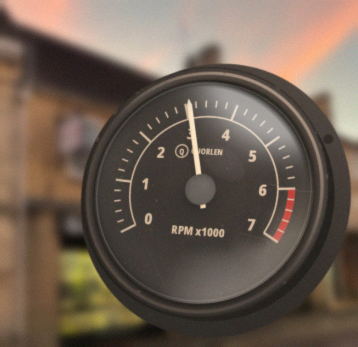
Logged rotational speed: 3100 rpm
